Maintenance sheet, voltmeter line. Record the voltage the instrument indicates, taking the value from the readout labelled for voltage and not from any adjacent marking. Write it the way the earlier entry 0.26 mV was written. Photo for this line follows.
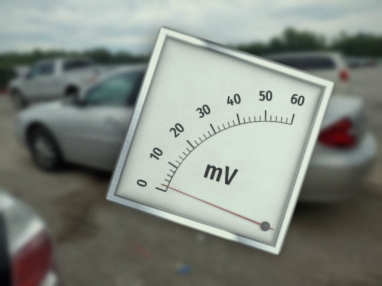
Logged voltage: 2 mV
